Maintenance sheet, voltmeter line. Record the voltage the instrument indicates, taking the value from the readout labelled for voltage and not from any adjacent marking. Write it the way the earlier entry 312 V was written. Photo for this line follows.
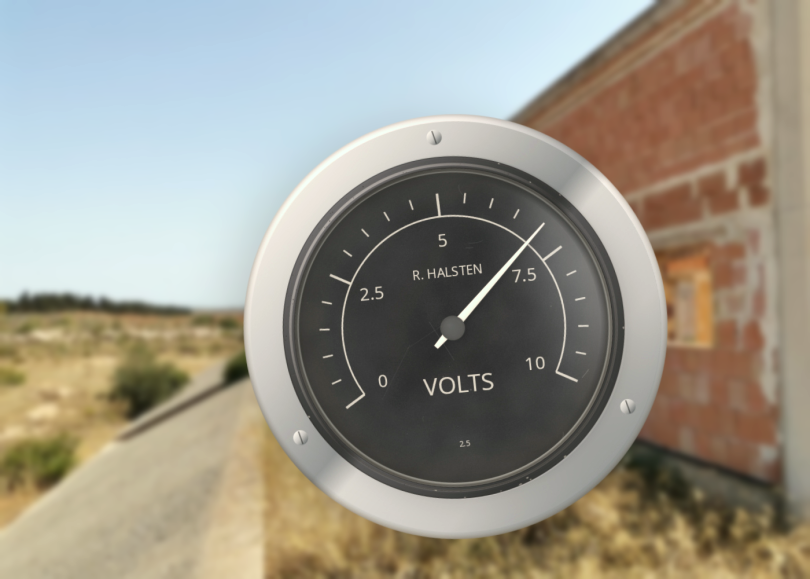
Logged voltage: 7 V
